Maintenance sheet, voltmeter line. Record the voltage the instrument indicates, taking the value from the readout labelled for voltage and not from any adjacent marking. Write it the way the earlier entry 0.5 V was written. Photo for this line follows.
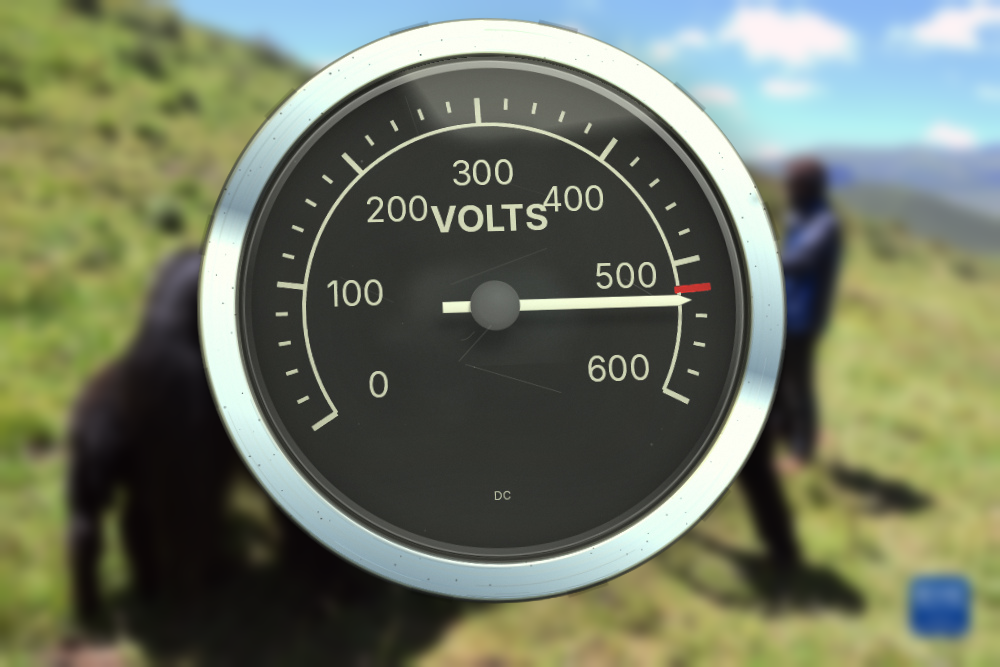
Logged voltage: 530 V
